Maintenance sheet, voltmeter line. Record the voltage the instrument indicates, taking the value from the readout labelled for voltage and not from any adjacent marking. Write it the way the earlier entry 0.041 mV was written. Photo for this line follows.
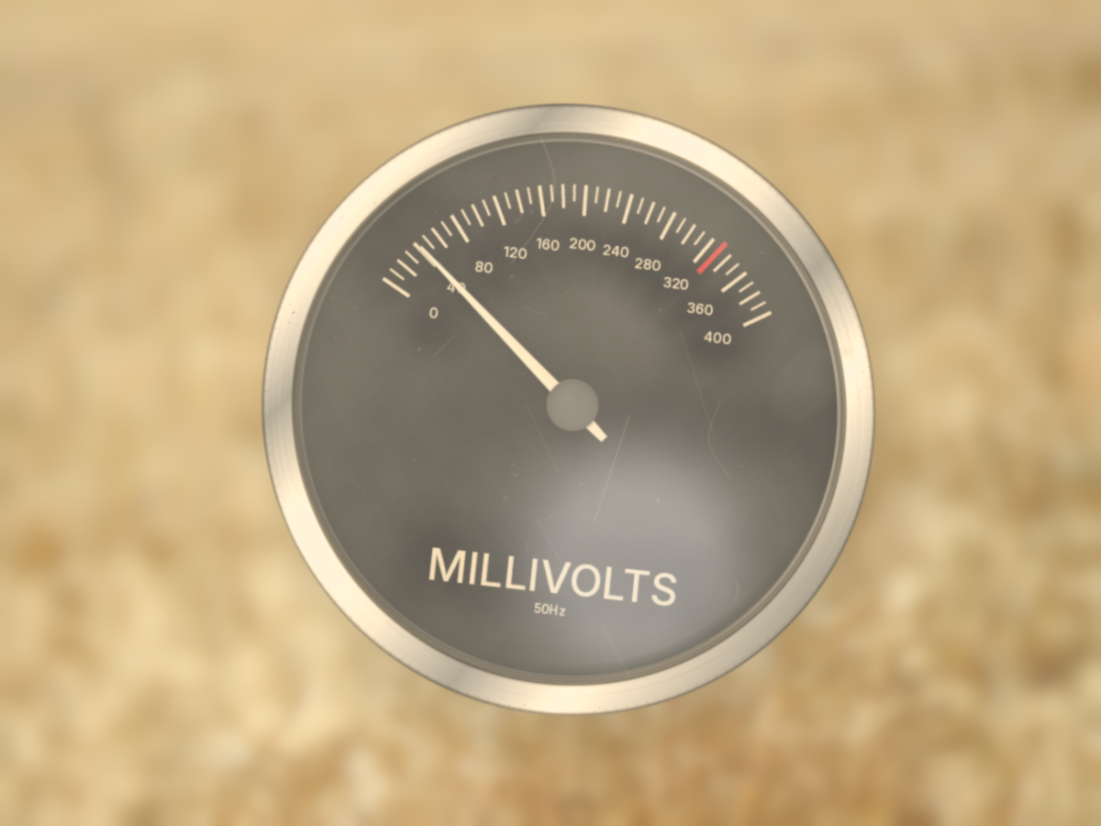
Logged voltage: 40 mV
